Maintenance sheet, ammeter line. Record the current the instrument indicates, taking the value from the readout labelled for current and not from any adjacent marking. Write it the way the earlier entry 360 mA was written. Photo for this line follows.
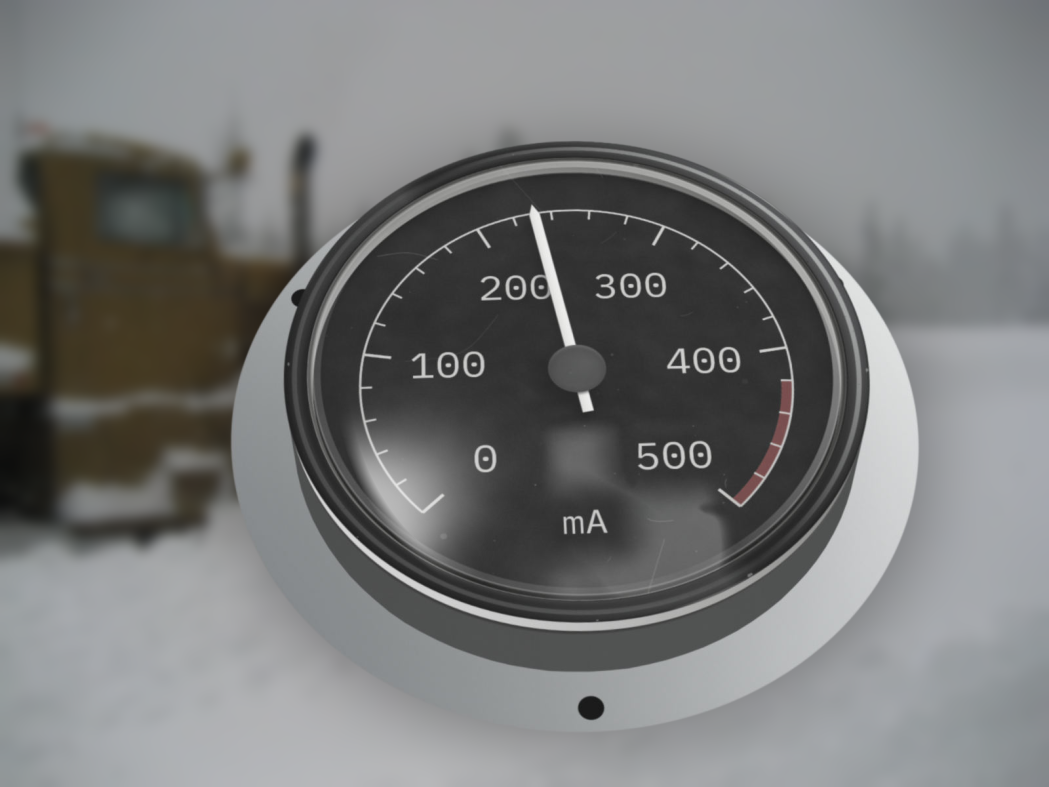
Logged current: 230 mA
